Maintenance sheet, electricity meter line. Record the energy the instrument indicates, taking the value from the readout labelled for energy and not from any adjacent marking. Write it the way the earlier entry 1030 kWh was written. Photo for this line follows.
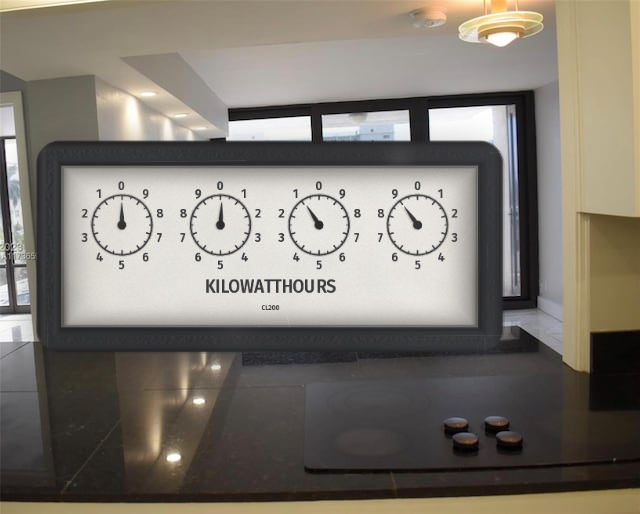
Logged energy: 9 kWh
